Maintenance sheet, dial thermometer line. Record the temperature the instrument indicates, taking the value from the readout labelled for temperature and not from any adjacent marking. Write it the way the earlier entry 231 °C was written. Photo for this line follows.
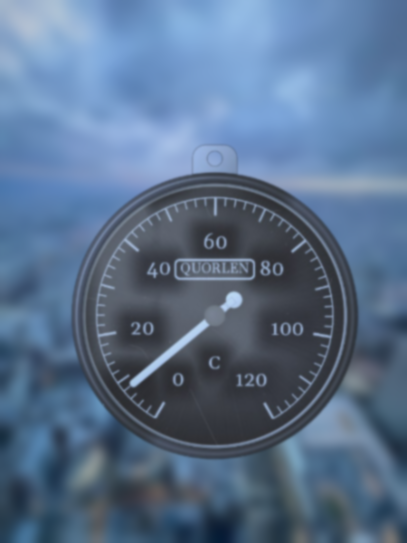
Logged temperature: 8 °C
